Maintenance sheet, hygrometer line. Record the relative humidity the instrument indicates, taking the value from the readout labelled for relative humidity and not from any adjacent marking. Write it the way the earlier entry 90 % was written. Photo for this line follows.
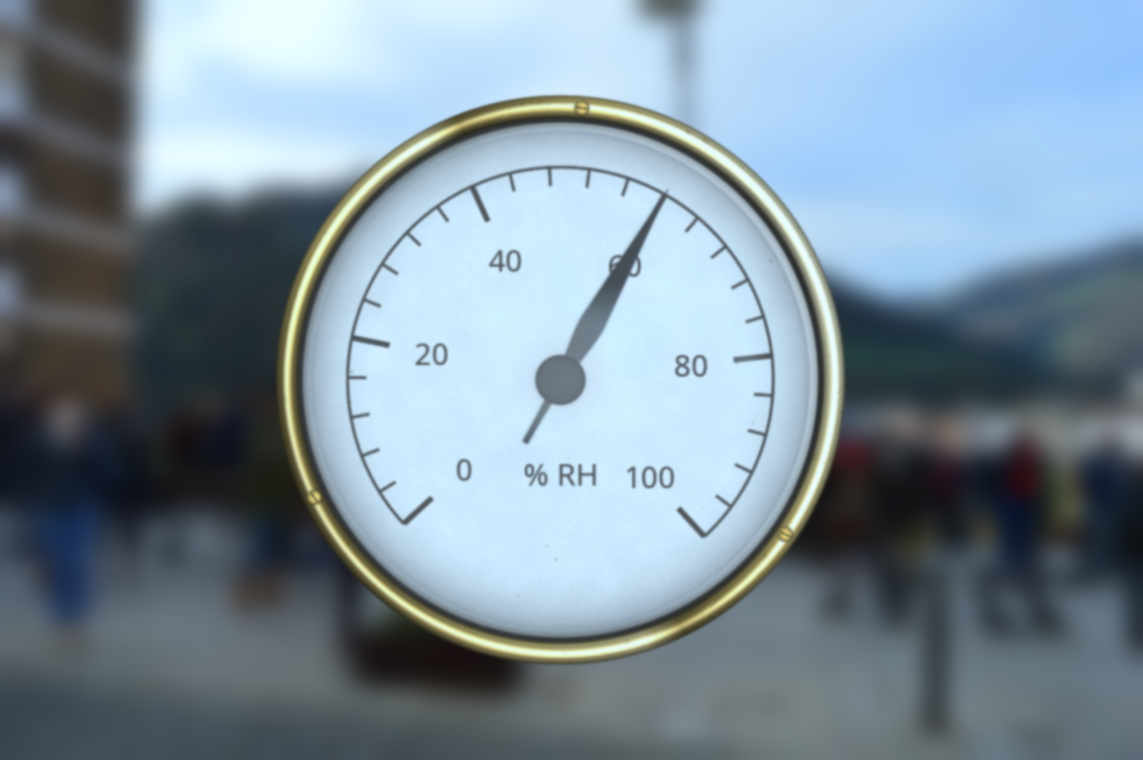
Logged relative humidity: 60 %
